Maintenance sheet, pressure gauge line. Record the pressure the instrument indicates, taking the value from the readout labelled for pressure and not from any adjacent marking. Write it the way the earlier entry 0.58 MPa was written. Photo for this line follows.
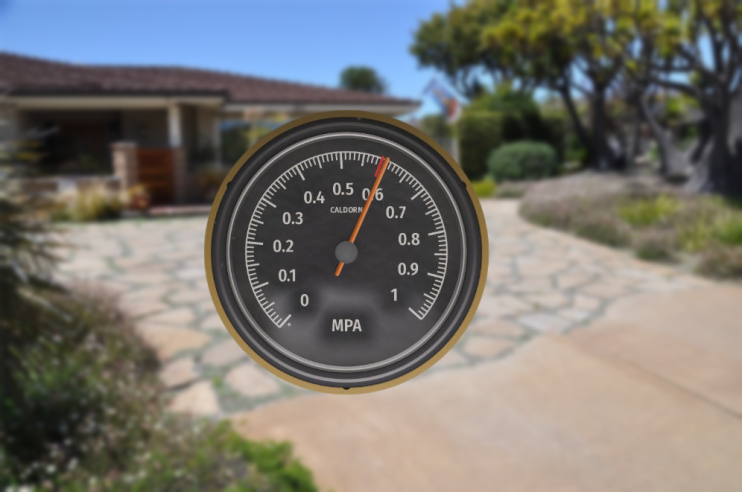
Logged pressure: 0.6 MPa
